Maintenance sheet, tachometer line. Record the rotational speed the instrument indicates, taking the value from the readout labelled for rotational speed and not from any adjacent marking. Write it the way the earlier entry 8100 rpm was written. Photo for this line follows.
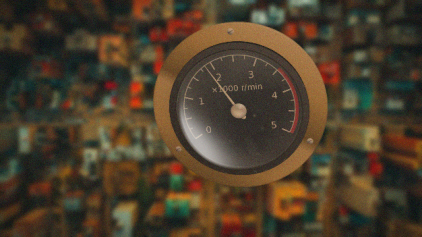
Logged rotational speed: 1875 rpm
